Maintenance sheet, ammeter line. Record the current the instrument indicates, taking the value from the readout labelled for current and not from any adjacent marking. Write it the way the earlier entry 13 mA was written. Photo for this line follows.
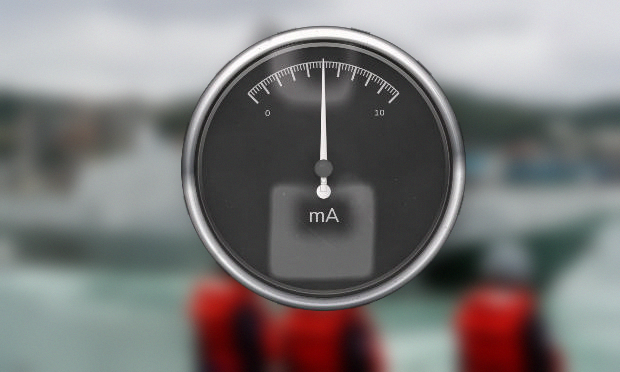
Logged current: 5 mA
